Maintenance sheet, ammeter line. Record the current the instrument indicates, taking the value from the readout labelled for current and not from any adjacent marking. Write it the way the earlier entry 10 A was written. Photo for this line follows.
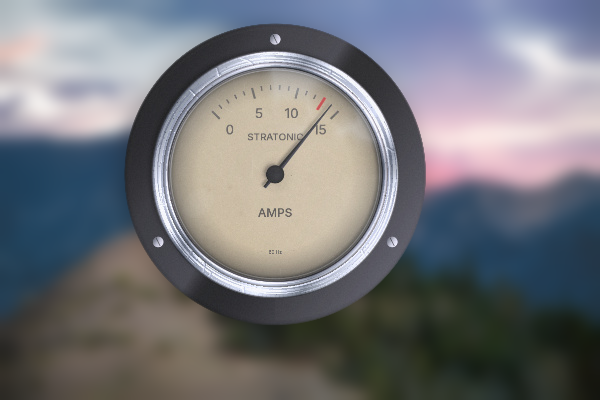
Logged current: 14 A
